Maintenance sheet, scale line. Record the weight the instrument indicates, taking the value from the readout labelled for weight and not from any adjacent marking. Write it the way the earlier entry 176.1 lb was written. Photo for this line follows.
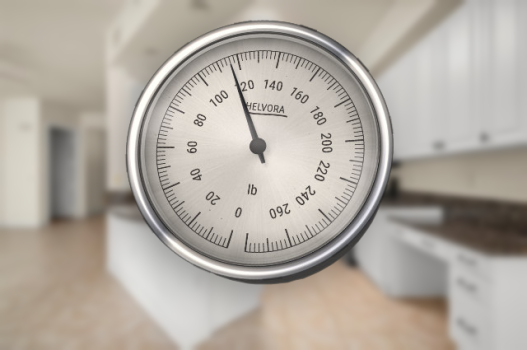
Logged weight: 116 lb
